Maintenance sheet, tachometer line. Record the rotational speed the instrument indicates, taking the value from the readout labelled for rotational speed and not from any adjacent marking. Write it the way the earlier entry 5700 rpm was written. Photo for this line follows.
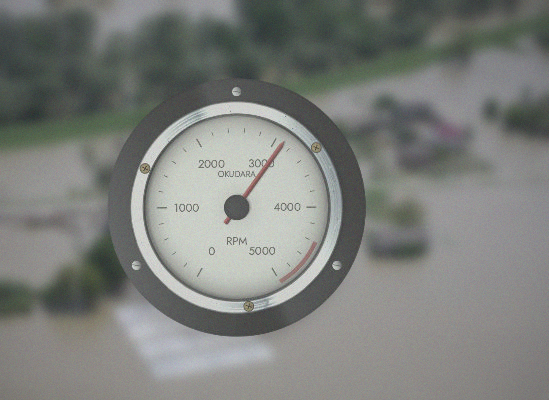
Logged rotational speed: 3100 rpm
